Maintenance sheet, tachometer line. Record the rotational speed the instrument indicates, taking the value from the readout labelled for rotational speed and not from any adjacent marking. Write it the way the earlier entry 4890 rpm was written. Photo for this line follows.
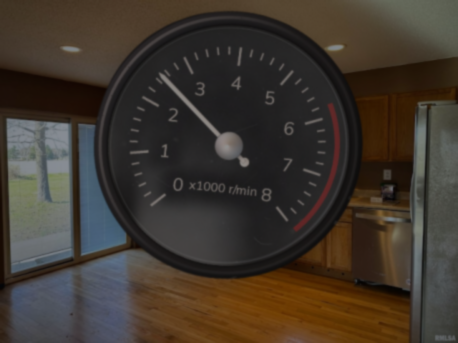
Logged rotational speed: 2500 rpm
